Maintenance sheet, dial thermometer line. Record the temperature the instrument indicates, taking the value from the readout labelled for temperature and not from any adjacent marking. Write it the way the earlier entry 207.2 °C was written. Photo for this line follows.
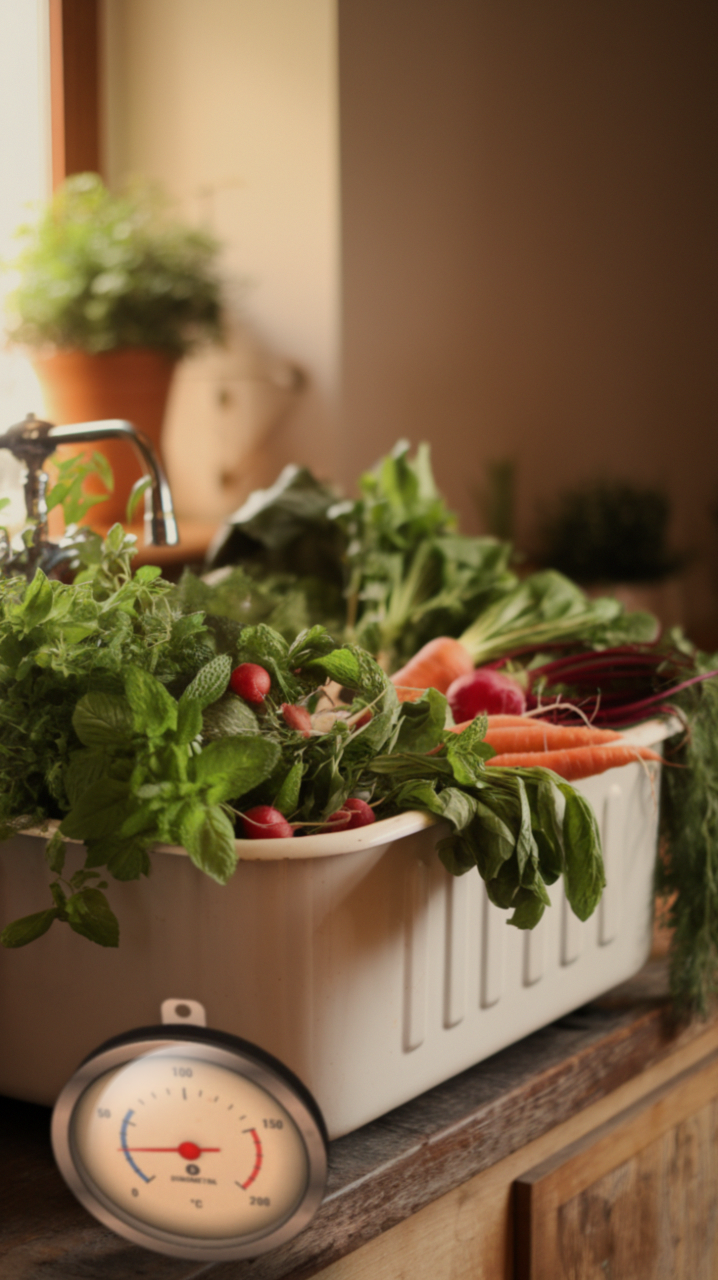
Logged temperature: 30 °C
